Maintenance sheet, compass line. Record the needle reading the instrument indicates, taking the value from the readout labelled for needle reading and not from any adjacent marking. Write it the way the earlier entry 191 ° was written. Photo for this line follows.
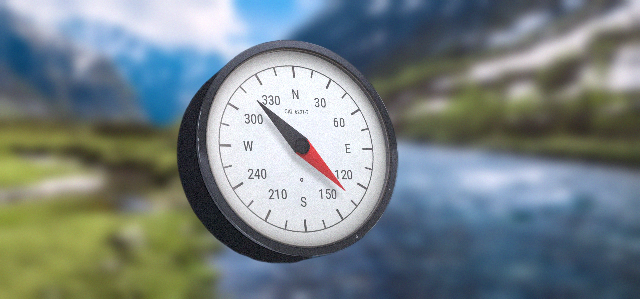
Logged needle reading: 135 °
